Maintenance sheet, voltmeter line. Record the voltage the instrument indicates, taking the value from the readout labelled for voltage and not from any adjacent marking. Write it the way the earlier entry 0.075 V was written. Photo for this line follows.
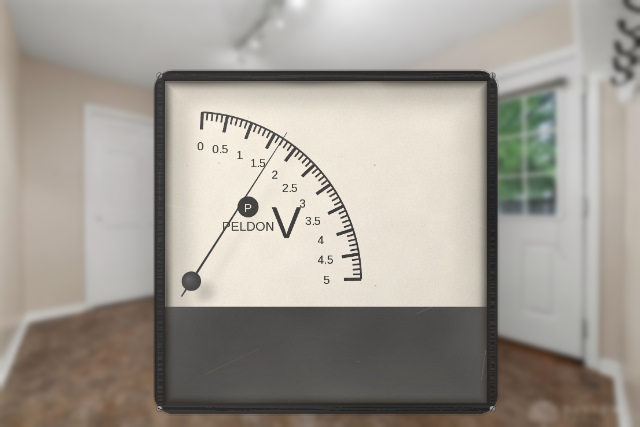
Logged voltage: 1.7 V
